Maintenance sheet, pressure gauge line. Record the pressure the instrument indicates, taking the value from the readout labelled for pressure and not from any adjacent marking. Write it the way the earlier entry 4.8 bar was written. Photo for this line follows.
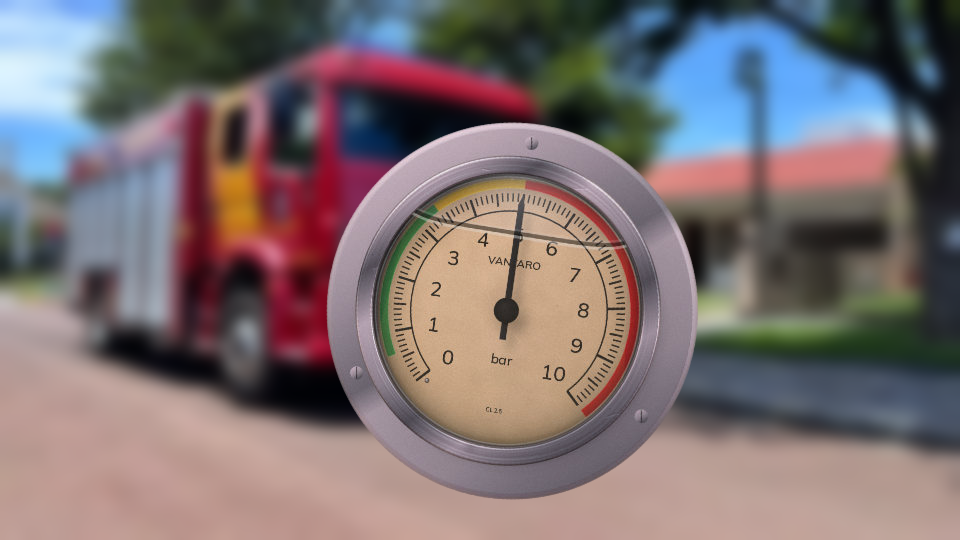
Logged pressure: 5 bar
